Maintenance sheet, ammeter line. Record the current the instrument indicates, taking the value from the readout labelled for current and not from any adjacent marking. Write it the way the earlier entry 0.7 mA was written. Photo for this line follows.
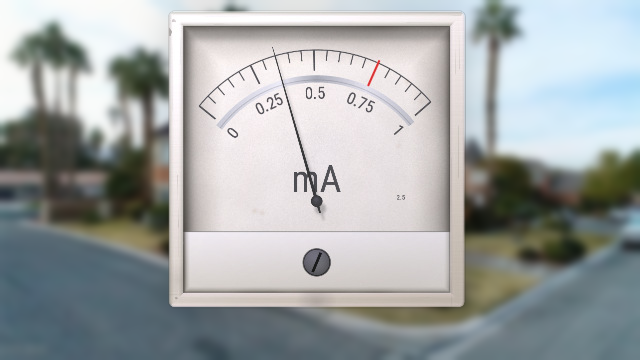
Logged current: 0.35 mA
